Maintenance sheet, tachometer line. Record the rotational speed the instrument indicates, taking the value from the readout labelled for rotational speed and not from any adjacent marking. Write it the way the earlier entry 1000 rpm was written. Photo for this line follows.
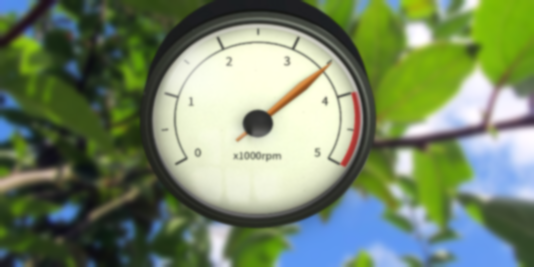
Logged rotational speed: 3500 rpm
